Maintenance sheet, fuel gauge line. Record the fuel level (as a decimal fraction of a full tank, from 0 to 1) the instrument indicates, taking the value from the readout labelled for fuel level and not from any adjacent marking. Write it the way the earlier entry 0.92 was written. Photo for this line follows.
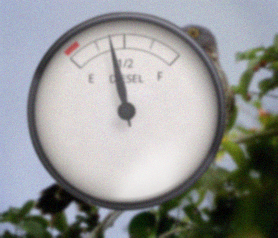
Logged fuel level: 0.375
